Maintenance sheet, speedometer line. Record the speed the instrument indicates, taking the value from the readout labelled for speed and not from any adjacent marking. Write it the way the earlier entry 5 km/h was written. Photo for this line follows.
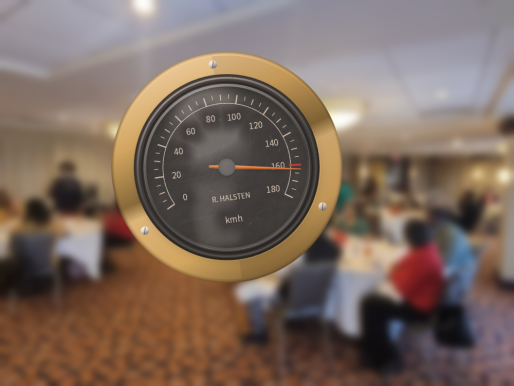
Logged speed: 162.5 km/h
